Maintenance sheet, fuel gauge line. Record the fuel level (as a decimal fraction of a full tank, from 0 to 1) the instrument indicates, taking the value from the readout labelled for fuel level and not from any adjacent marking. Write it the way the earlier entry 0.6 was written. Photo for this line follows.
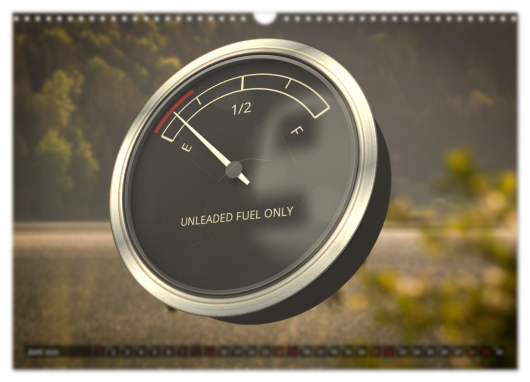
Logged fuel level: 0.125
